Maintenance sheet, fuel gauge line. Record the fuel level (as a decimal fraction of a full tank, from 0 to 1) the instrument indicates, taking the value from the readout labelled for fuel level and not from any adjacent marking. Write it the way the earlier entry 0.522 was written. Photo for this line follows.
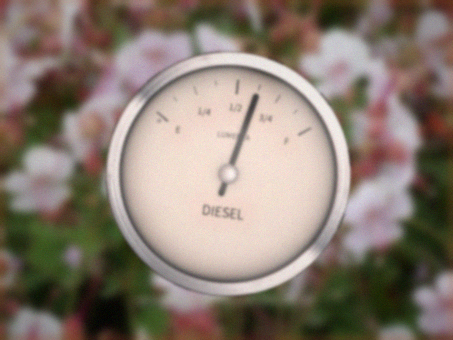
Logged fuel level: 0.625
